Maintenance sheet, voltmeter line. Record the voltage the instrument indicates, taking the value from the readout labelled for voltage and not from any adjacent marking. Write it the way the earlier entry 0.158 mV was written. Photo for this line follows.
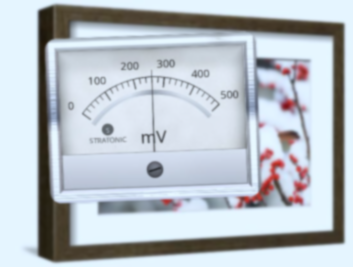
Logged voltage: 260 mV
